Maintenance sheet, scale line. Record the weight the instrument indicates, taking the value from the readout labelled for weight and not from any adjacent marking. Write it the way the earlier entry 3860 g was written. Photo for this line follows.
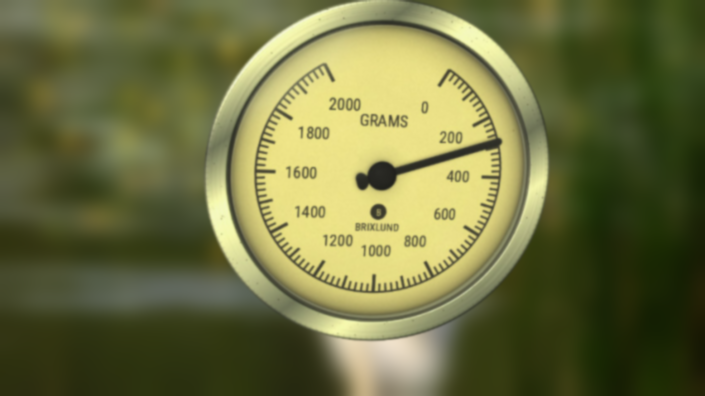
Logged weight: 280 g
